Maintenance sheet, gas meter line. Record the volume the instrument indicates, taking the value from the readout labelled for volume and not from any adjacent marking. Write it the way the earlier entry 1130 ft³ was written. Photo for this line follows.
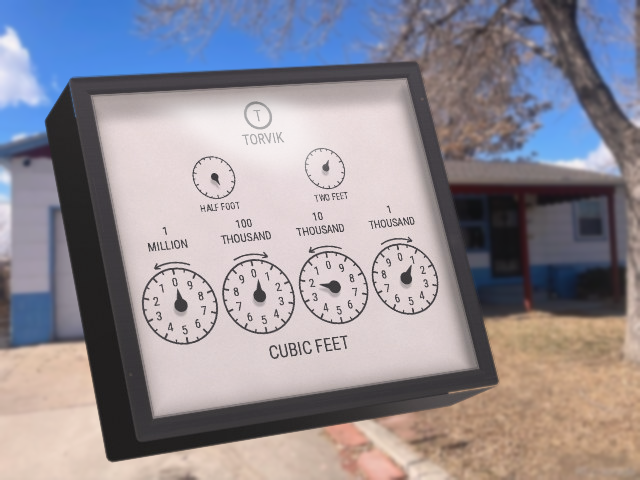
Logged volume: 2100 ft³
